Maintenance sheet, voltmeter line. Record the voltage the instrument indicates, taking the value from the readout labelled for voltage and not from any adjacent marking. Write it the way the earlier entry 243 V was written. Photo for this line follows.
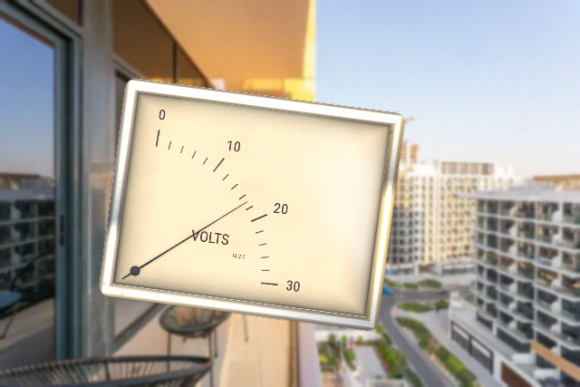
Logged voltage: 17 V
